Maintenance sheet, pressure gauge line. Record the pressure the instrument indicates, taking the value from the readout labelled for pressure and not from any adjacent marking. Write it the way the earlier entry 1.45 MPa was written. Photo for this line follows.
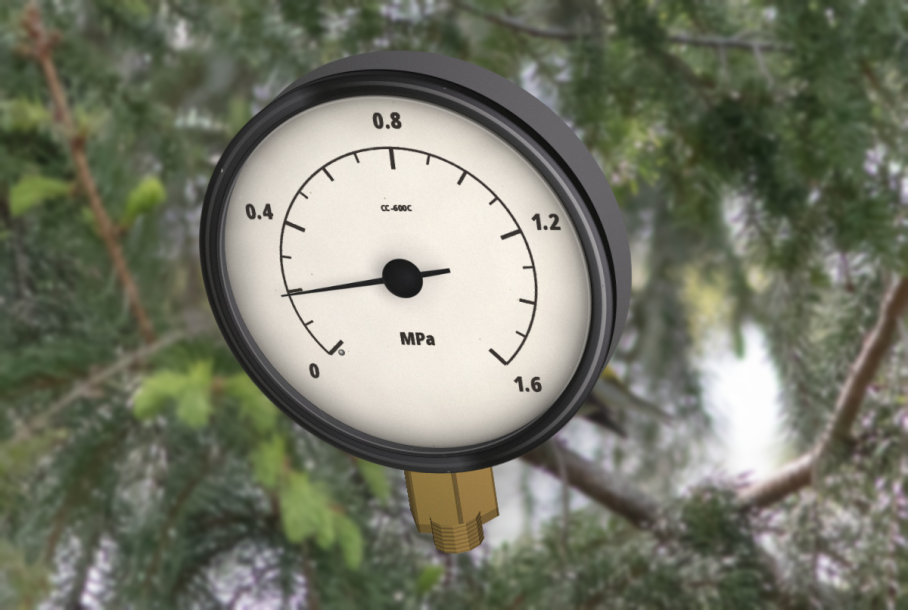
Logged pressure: 0.2 MPa
